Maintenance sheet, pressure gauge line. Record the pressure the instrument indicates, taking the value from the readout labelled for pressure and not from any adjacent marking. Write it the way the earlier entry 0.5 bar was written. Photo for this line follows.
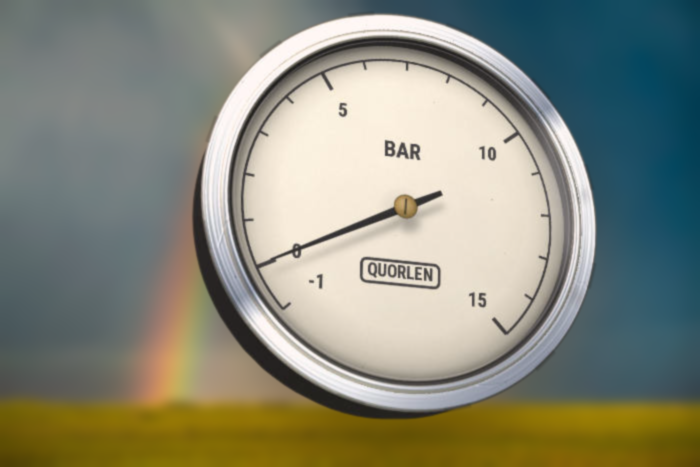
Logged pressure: 0 bar
